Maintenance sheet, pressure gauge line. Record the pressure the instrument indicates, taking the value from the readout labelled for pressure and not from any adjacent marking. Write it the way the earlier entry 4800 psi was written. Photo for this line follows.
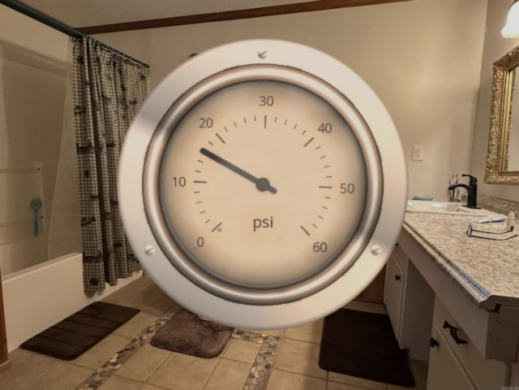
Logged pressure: 16 psi
